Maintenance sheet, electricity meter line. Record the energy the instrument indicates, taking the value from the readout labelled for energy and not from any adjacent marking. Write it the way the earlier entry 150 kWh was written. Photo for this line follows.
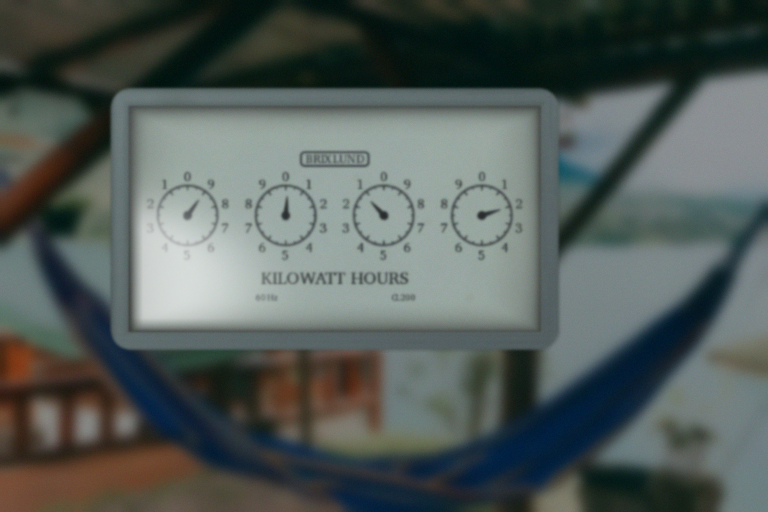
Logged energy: 9012 kWh
